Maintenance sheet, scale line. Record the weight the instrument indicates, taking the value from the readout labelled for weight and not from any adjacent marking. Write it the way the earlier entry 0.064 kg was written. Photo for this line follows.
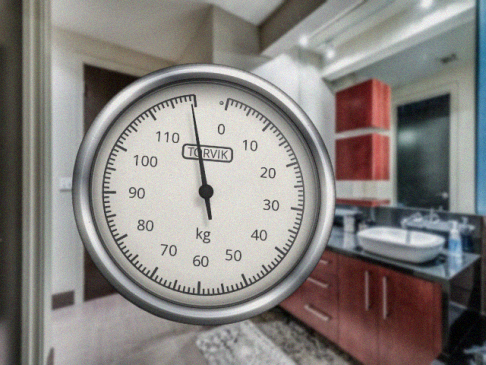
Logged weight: 119 kg
